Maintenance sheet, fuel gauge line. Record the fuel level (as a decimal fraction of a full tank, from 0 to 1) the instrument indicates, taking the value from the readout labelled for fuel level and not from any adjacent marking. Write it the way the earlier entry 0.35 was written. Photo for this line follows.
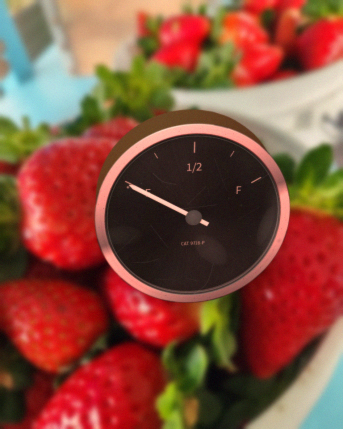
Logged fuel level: 0
